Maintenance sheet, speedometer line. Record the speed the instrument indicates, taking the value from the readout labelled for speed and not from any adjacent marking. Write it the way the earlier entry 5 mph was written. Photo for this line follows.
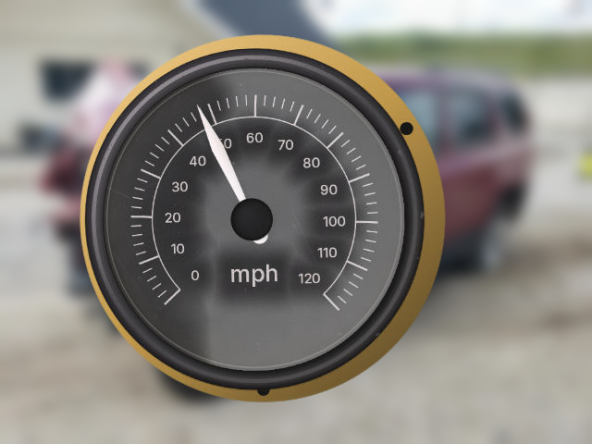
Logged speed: 48 mph
